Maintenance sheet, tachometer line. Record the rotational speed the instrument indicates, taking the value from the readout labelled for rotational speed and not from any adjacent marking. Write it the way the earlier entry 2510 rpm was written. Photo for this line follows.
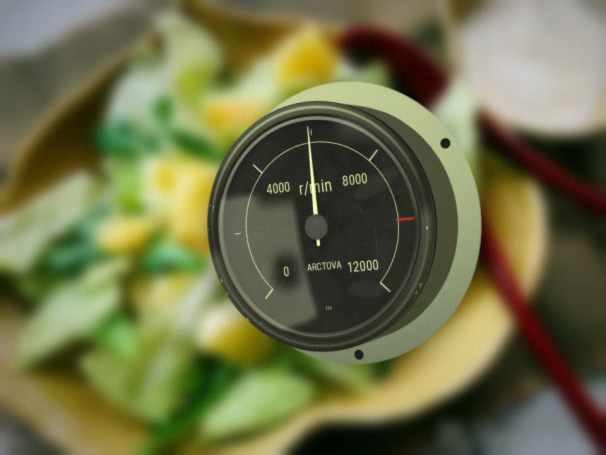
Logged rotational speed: 6000 rpm
